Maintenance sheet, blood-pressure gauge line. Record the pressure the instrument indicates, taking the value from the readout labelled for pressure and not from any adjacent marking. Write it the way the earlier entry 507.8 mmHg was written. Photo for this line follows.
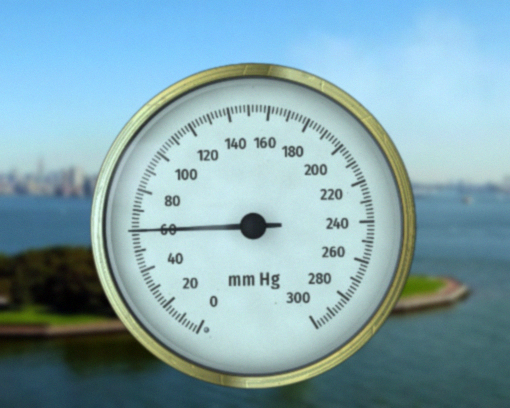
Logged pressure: 60 mmHg
